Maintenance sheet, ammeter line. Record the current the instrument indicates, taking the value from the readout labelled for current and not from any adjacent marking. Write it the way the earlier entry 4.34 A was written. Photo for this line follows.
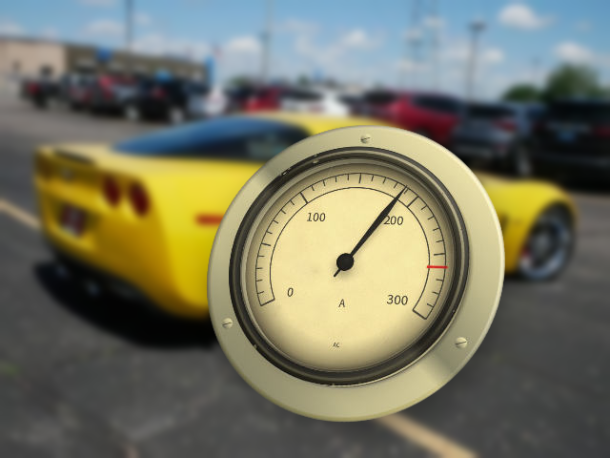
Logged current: 190 A
